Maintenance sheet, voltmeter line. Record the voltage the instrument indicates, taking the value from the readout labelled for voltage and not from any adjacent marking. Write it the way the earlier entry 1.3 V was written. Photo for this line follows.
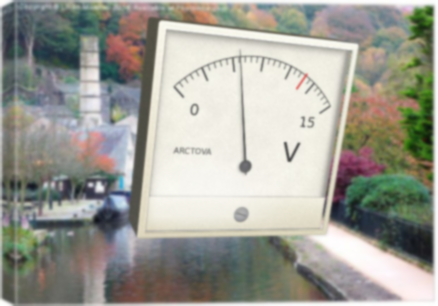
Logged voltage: 5.5 V
